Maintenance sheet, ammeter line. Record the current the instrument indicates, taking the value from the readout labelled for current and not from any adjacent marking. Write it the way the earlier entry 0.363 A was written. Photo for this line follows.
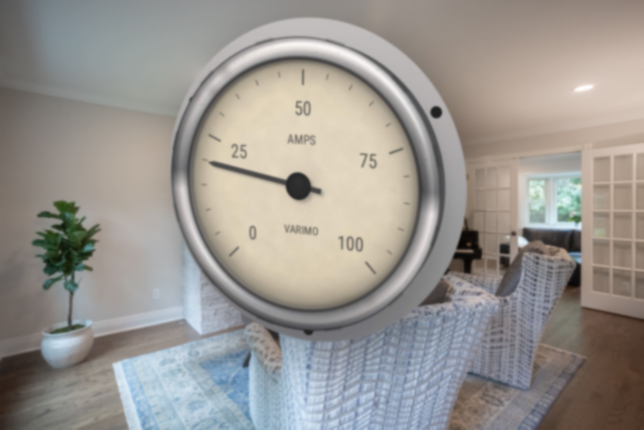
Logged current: 20 A
